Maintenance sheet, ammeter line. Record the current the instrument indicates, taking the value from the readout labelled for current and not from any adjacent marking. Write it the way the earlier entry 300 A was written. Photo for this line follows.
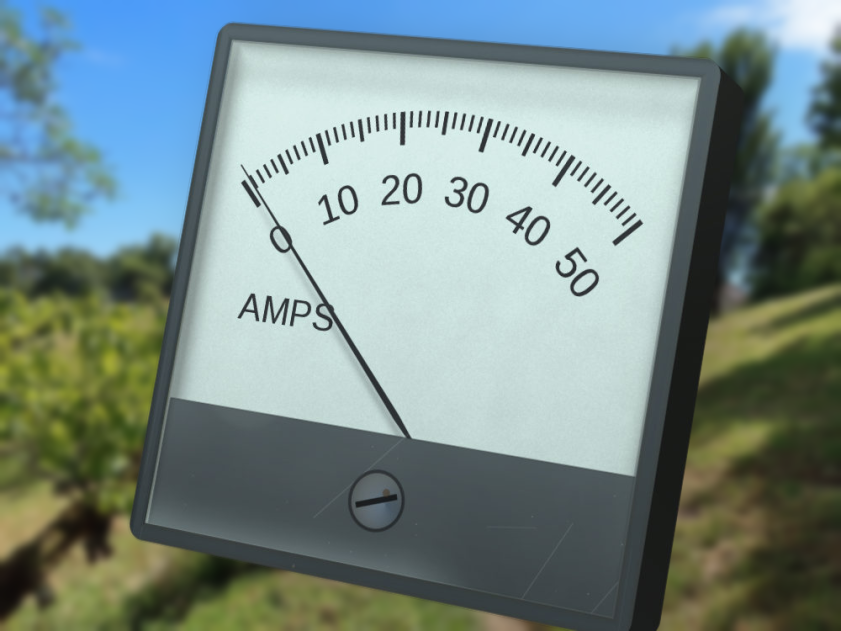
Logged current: 1 A
